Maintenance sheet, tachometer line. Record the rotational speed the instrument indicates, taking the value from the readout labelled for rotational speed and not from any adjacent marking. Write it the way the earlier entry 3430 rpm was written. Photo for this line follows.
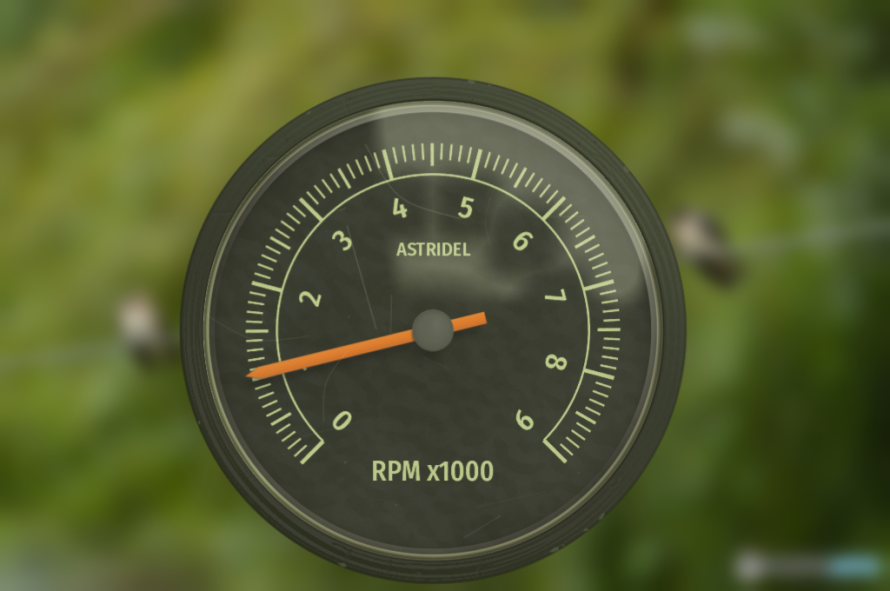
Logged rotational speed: 1050 rpm
